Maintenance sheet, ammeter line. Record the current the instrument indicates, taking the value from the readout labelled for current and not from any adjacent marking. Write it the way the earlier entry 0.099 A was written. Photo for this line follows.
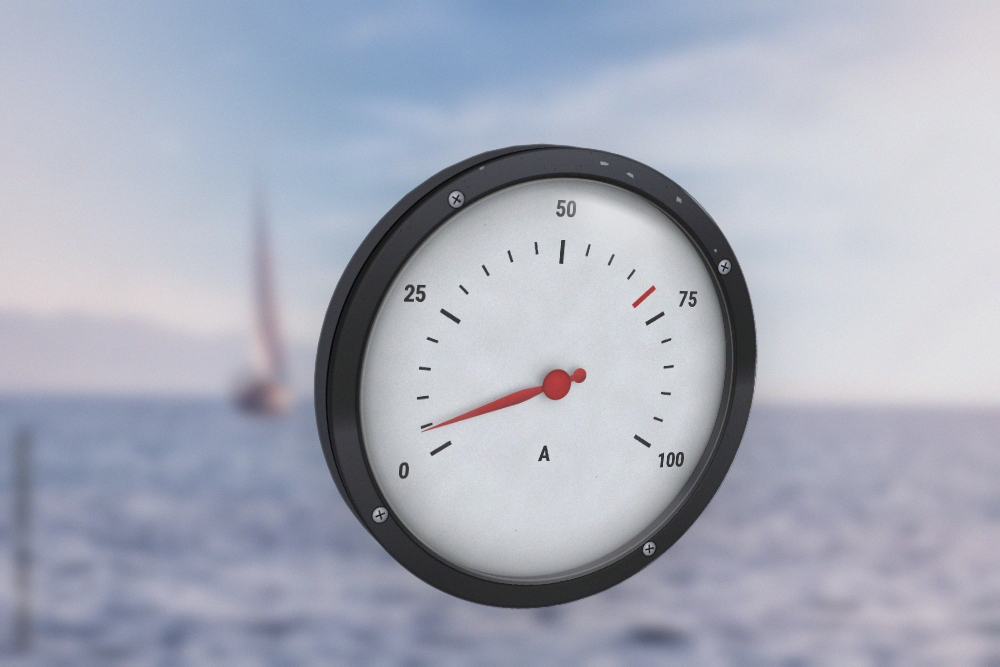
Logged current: 5 A
